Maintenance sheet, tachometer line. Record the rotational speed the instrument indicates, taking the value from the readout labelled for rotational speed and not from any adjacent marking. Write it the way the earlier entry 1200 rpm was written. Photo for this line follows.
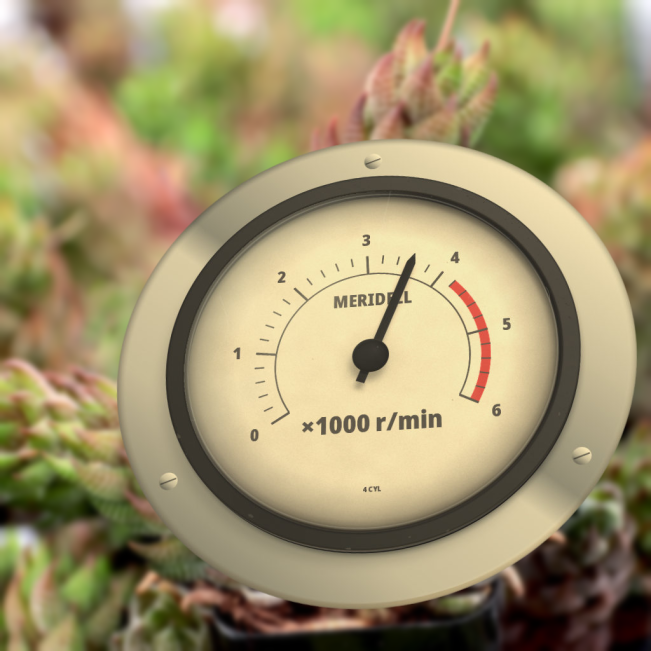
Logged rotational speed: 3600 rpm
